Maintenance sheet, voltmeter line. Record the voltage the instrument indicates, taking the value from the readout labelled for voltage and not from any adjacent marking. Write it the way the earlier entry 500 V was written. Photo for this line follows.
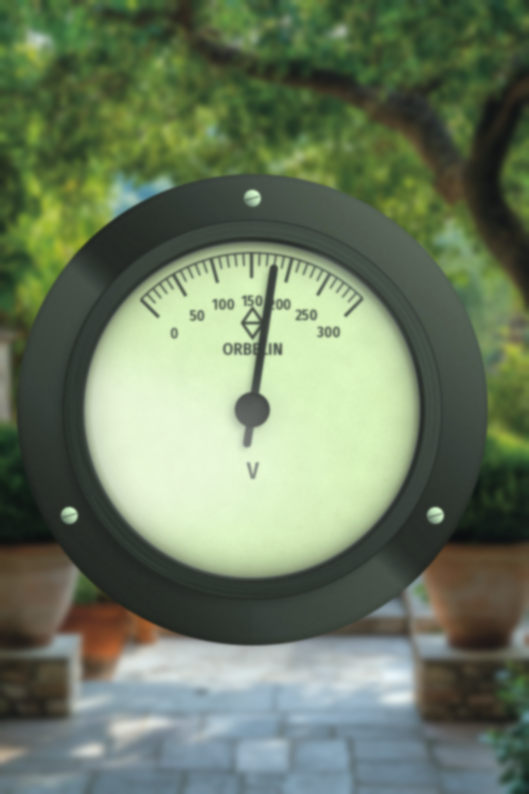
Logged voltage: 180 V
